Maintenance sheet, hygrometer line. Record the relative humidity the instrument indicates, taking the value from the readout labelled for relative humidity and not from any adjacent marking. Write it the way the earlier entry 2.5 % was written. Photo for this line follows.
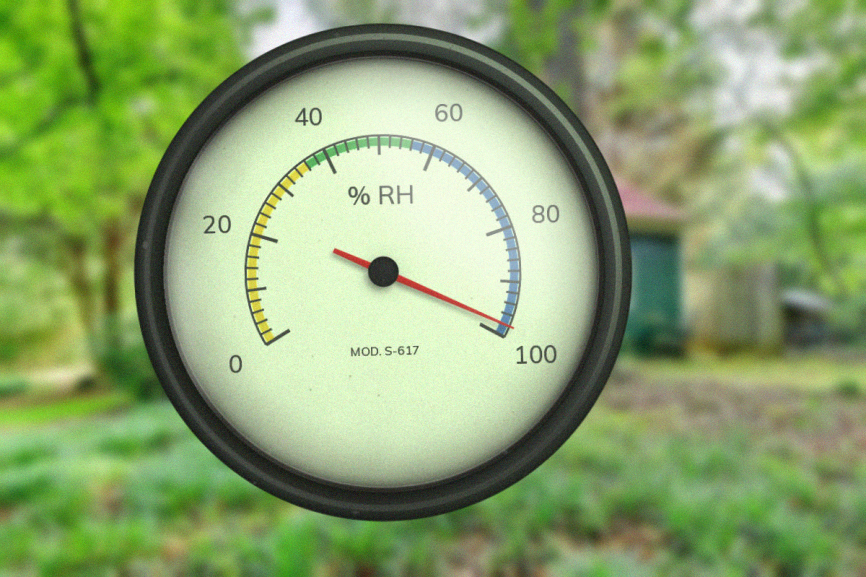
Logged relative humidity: 98 %
